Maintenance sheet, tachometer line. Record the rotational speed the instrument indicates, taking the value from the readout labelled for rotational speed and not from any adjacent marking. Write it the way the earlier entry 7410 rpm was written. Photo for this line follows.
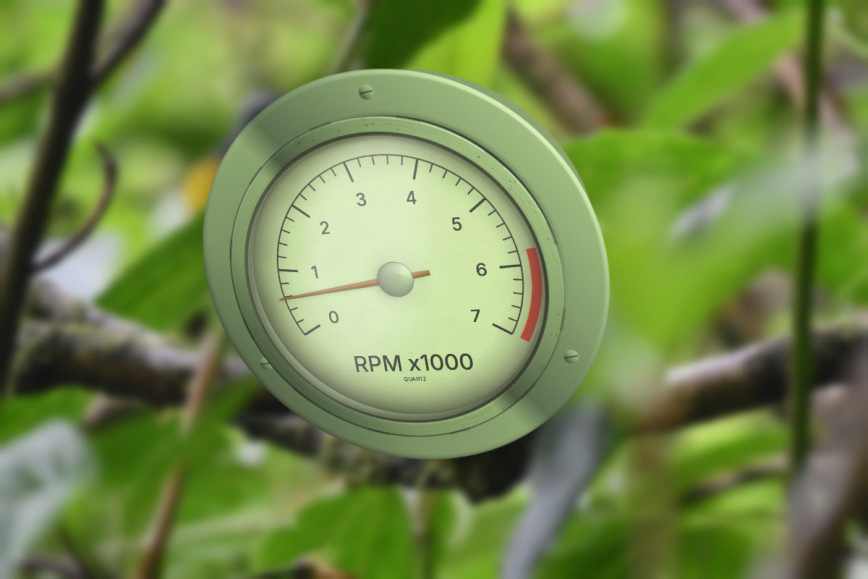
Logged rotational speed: 600 rpm
